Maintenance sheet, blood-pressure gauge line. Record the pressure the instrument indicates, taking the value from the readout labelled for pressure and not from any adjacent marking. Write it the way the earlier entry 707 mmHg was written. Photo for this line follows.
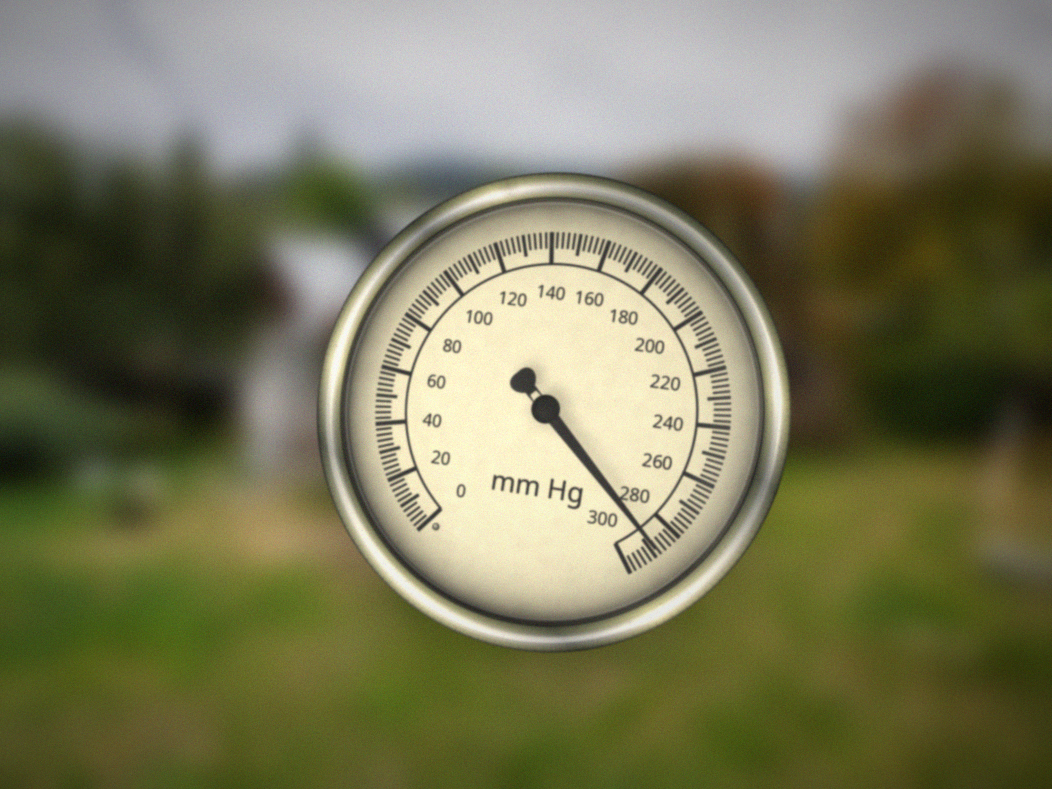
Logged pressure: 288 mmHg
